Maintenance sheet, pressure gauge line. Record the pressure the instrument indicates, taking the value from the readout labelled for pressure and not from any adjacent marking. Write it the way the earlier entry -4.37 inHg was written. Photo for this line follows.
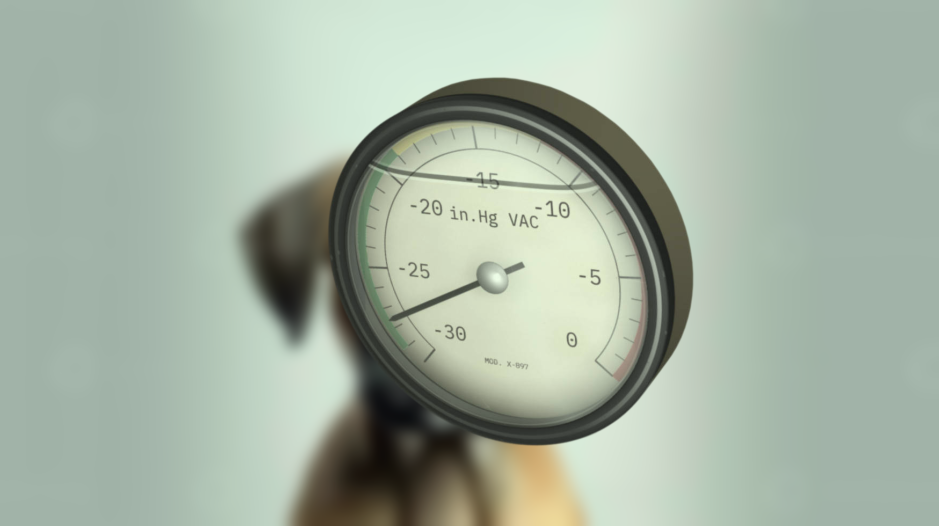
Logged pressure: -27.5 inHg
